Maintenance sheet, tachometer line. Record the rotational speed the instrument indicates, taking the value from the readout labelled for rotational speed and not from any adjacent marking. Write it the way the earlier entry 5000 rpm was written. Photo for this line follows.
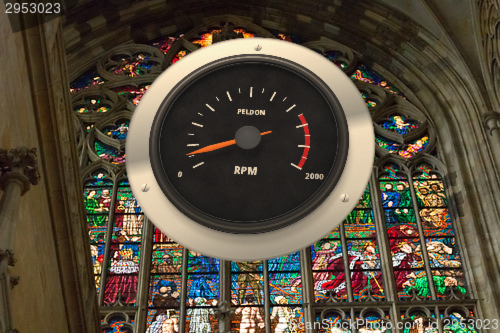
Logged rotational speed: 100 rpm
